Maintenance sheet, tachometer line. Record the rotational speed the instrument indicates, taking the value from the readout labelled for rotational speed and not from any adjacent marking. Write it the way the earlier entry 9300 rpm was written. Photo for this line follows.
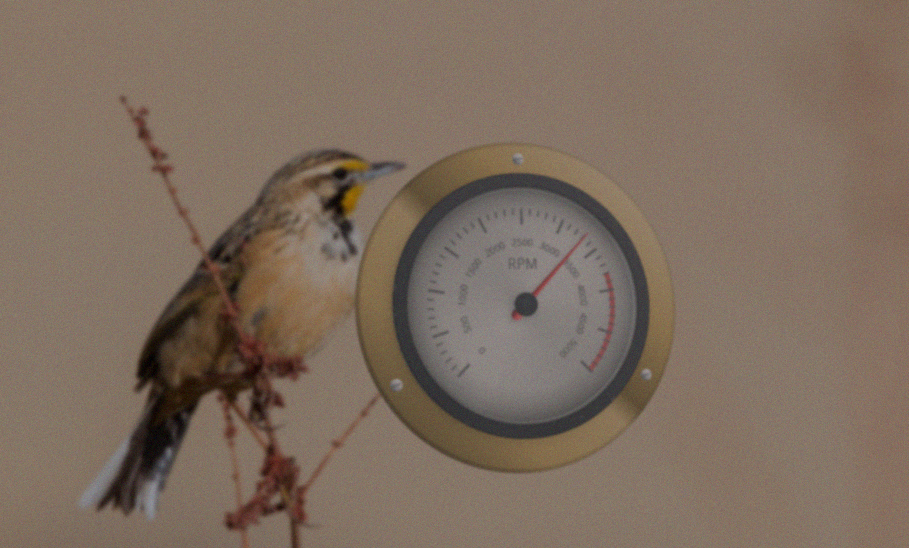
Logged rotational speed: 3300 rpm
